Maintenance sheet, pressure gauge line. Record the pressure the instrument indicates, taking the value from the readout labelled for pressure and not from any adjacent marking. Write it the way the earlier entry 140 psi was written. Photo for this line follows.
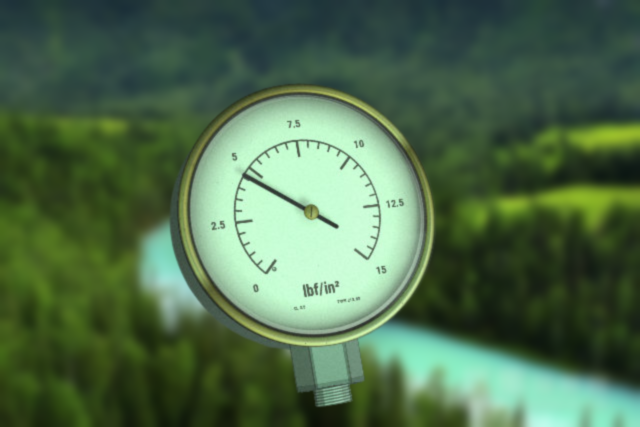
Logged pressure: 4.5 psi
